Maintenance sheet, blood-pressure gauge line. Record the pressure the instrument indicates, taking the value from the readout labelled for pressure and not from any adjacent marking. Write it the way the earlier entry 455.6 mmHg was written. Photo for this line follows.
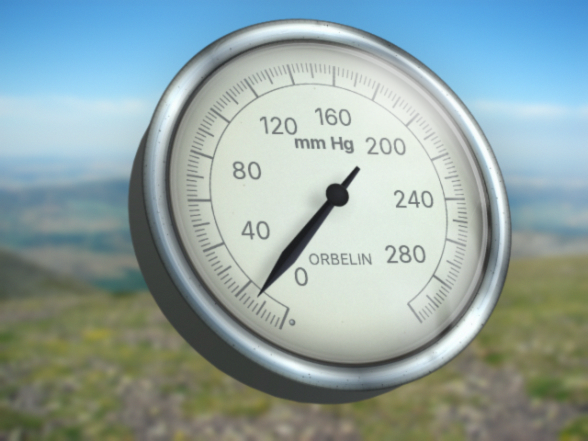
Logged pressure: 14 mmHg
